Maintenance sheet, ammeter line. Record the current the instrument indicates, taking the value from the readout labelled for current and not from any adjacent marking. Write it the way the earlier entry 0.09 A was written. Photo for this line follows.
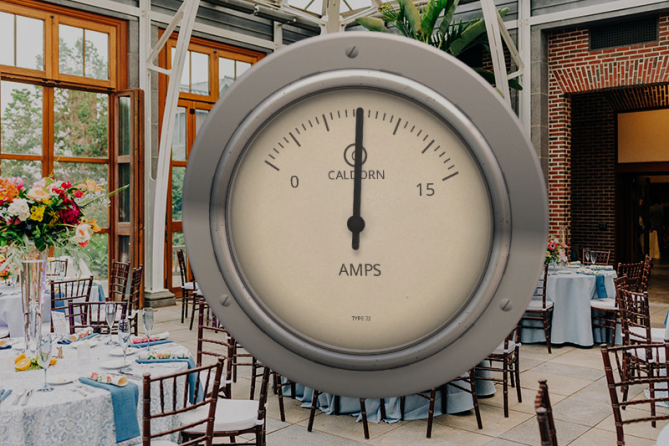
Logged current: 7.5 A
